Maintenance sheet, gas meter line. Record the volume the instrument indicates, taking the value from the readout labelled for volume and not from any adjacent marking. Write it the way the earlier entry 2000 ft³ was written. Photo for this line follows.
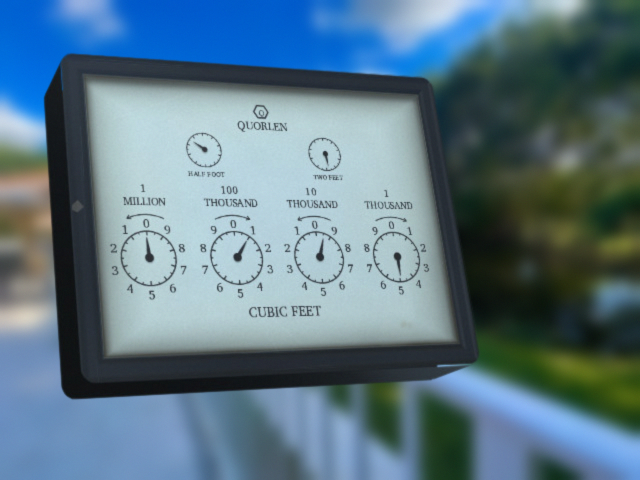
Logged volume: 9500 ft³
